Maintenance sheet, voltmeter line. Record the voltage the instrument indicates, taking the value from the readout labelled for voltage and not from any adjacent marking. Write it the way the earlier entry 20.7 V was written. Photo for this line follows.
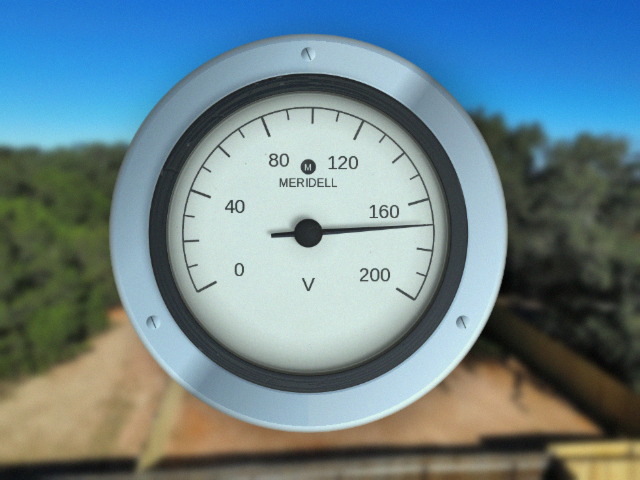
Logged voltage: 170 V
